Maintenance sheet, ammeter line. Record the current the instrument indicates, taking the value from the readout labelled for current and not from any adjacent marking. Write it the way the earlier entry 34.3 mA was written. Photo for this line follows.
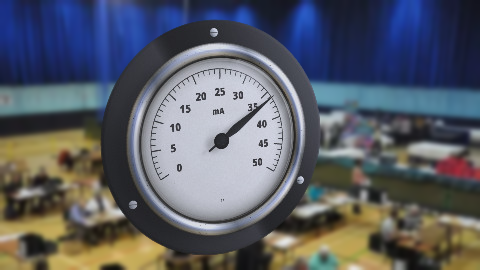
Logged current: 36 mA
